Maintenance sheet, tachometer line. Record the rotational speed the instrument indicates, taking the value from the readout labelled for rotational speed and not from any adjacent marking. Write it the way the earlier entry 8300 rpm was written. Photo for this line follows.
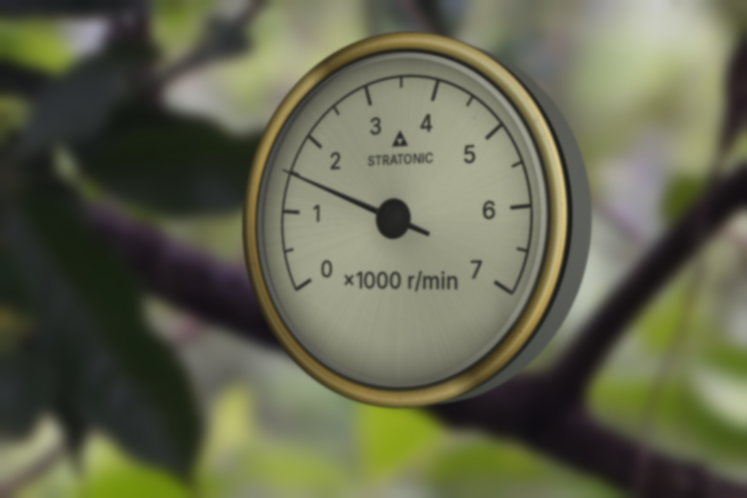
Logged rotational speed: 1500 rpm
